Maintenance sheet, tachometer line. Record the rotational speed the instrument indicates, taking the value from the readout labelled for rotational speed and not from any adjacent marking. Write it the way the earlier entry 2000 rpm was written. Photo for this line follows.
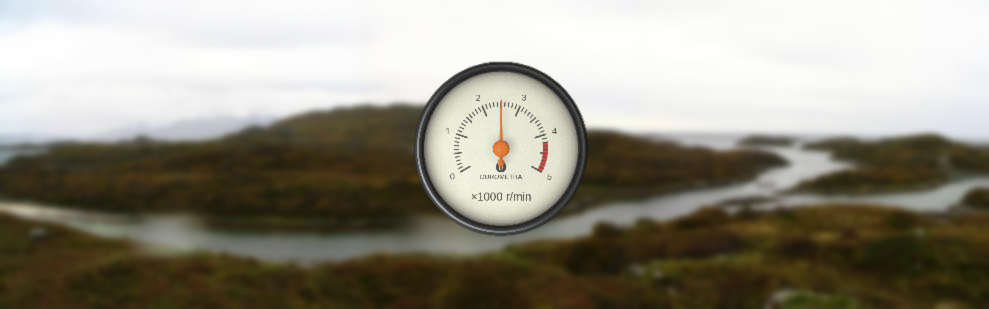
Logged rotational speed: 2500 rpm
